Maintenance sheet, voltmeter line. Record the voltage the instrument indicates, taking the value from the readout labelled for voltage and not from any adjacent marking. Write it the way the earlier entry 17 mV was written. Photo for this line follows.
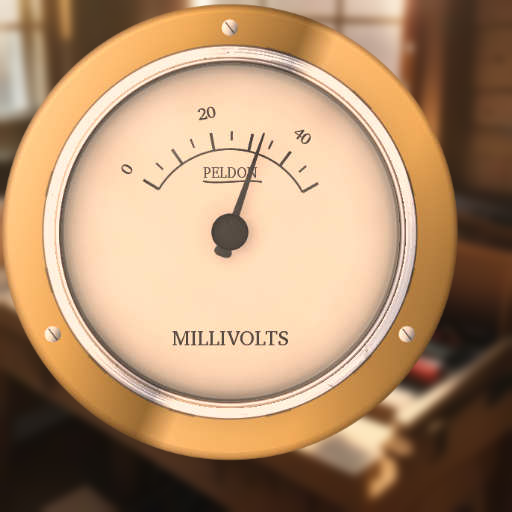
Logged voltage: 32.5 mV
